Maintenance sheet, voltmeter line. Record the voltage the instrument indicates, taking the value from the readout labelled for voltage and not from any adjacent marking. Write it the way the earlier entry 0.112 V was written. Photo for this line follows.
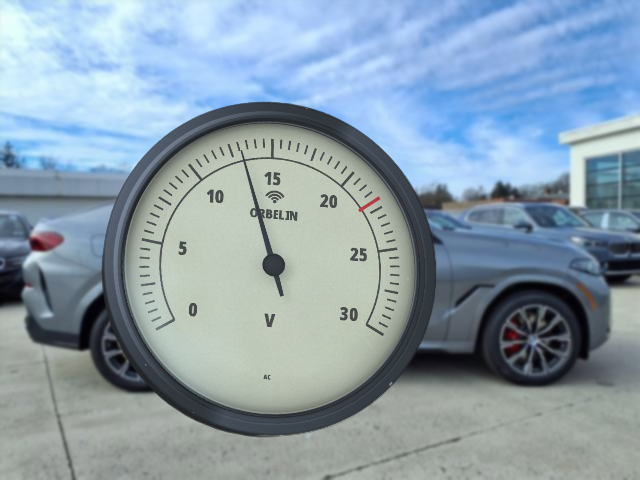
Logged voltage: 13 V
